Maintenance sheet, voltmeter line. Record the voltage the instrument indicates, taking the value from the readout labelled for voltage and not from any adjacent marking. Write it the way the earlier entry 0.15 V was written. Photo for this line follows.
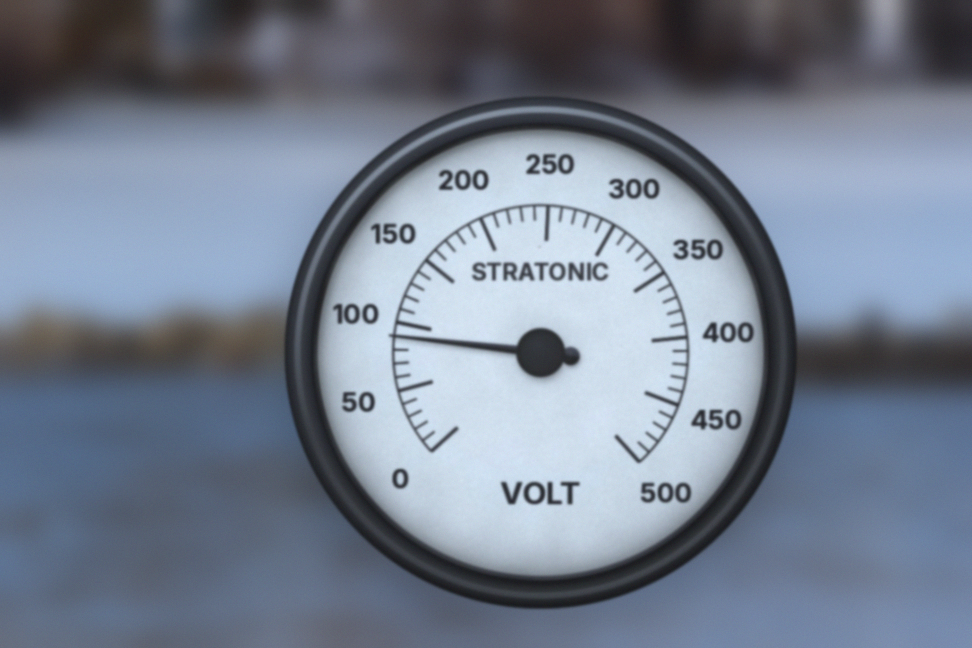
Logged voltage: 90 V
